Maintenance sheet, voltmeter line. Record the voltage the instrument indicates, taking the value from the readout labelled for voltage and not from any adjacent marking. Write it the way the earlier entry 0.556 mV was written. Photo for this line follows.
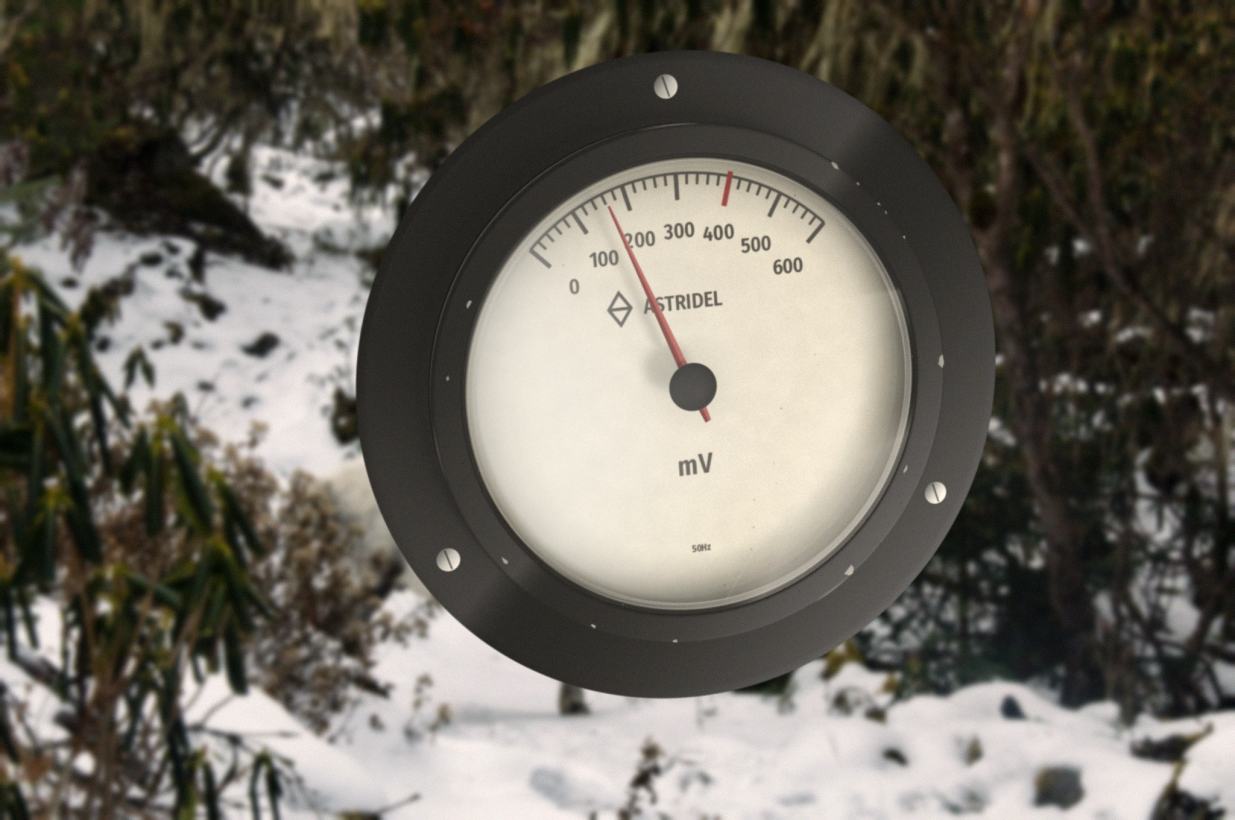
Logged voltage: 160 mV
